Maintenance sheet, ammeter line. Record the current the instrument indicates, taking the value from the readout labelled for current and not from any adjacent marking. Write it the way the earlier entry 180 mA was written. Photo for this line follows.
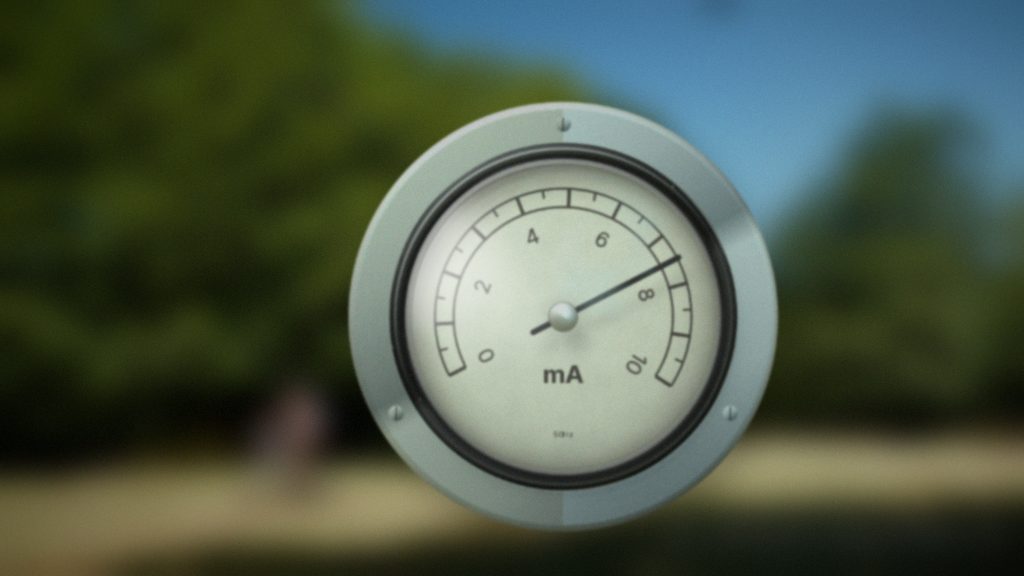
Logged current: 7.5 mA
